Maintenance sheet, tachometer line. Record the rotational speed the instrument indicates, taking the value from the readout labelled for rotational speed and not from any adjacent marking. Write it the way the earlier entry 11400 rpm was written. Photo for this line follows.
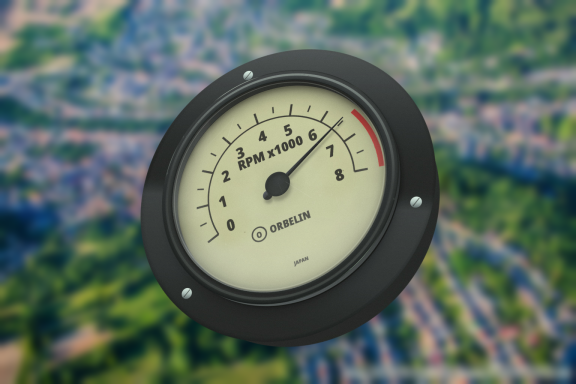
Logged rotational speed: 6500 rpm
